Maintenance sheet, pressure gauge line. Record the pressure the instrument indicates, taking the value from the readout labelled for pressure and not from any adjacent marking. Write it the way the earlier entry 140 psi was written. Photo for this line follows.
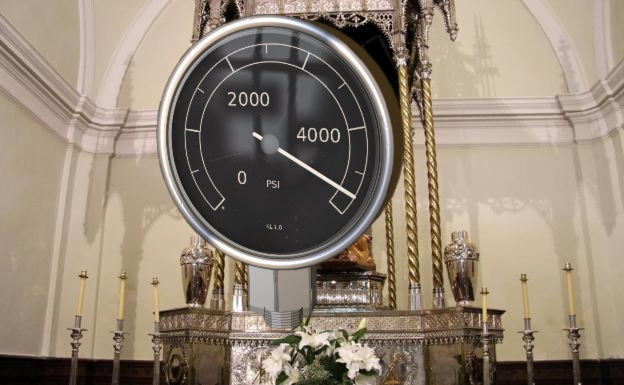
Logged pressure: 4750 psi
